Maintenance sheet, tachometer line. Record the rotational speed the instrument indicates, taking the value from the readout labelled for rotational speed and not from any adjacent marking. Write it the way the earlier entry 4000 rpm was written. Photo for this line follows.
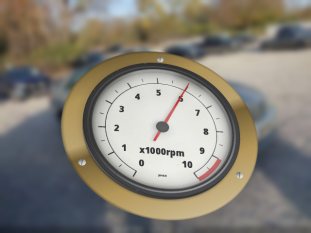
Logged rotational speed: 6000 rpm
